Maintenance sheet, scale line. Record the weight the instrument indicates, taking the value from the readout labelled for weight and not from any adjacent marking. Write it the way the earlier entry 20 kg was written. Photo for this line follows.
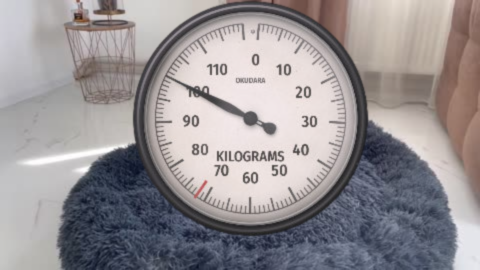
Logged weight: 100 kg
